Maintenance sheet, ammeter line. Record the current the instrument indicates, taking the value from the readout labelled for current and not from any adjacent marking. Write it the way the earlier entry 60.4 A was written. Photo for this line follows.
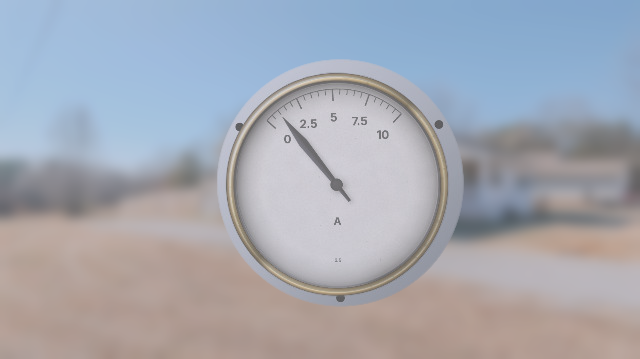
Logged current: 1 A
